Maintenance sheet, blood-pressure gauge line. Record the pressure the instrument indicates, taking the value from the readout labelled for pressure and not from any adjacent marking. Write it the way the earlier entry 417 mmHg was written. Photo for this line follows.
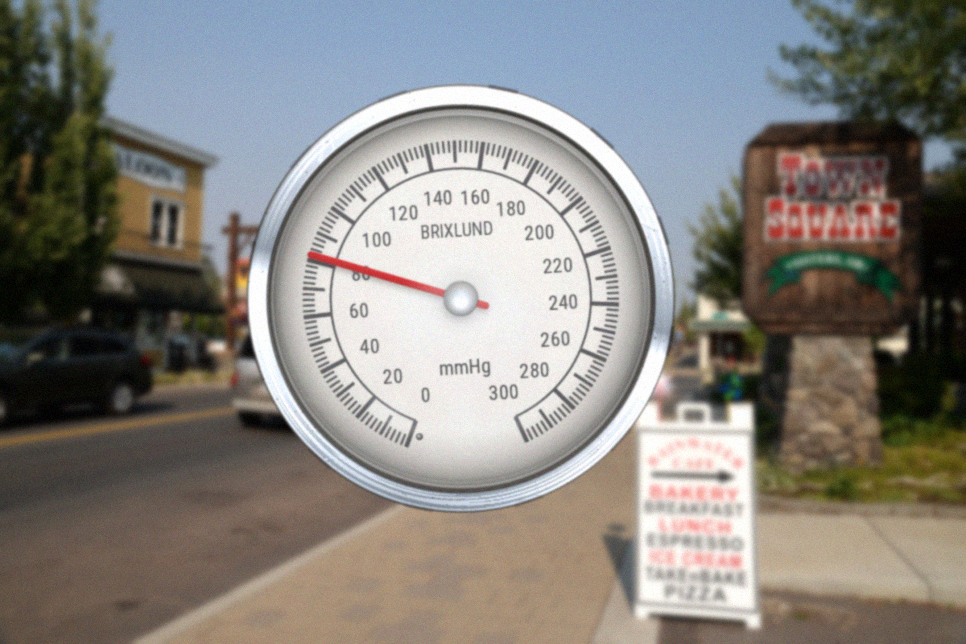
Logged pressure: 82 mmHg
